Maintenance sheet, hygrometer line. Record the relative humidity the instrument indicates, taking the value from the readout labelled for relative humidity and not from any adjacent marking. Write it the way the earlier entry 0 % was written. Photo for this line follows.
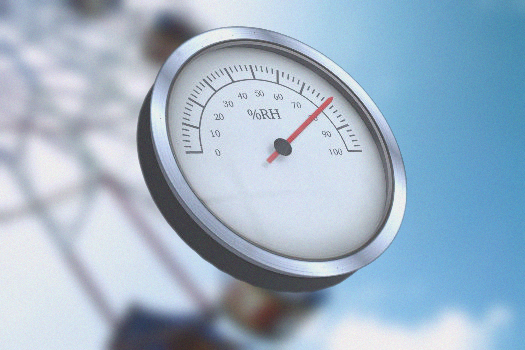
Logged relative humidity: 80 %
